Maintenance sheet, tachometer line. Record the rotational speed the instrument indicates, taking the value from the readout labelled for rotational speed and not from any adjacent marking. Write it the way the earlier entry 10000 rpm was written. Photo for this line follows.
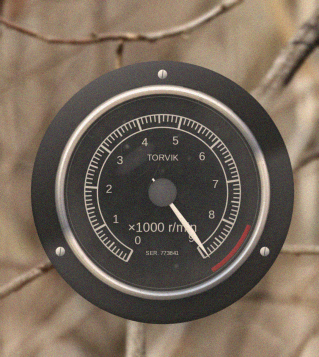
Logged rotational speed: 8900 rpm
